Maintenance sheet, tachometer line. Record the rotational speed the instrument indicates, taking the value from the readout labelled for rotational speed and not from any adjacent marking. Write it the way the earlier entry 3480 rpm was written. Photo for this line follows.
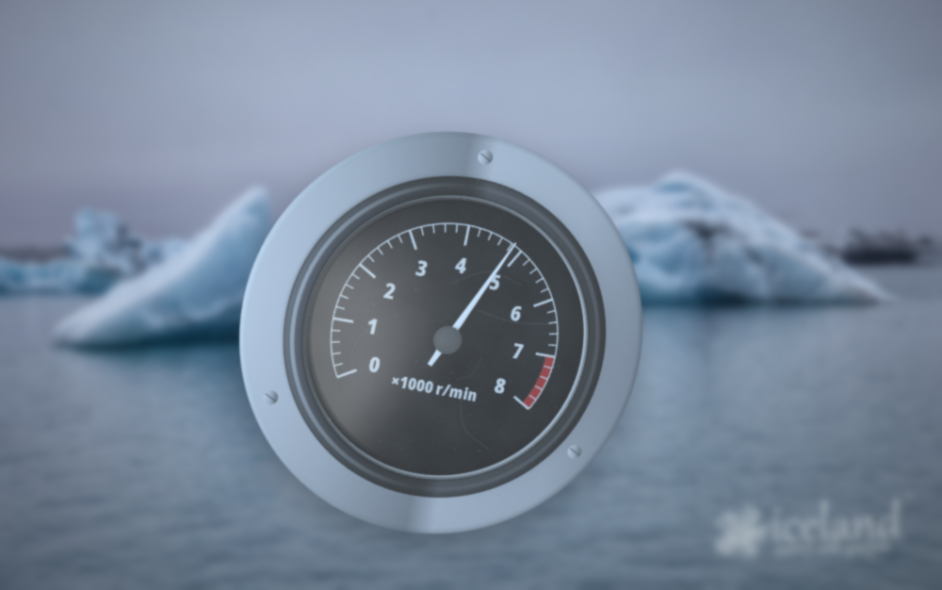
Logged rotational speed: 4800 rpm
